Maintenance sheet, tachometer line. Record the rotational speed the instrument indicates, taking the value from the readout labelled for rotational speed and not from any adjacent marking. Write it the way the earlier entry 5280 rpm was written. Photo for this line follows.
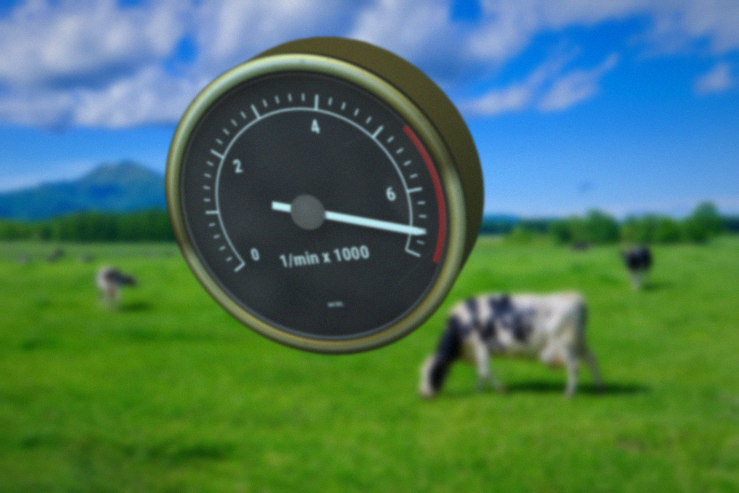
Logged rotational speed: 6600 rpm
